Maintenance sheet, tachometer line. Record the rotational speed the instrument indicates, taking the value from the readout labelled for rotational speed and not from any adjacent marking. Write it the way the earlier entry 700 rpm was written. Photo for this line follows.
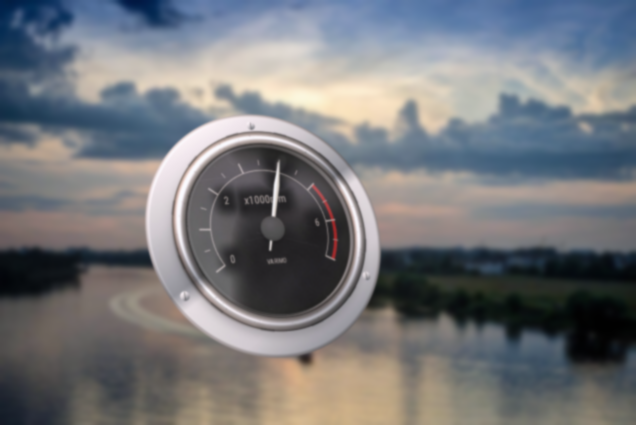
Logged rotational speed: 4000 rpm
